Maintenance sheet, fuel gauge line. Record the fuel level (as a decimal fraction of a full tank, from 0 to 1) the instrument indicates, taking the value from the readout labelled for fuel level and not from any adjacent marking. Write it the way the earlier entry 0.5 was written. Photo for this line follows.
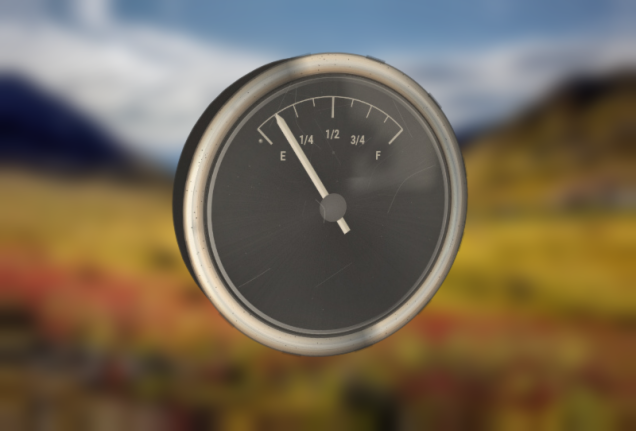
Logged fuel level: 0.125
